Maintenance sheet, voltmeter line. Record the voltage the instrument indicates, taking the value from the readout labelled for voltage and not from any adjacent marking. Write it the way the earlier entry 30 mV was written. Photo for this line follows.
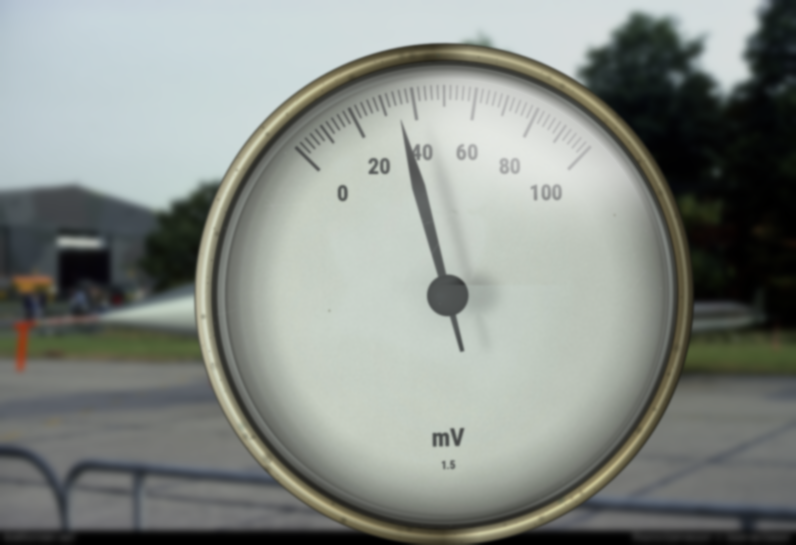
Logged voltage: 34 mV
